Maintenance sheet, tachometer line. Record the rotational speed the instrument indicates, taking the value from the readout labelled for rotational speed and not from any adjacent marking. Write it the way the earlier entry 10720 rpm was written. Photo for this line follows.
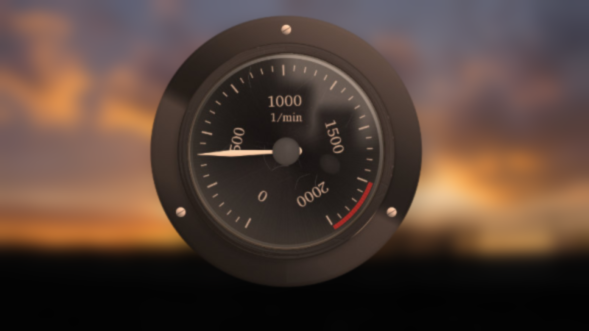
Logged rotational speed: 400 rpm
